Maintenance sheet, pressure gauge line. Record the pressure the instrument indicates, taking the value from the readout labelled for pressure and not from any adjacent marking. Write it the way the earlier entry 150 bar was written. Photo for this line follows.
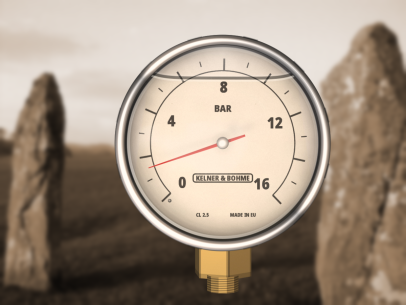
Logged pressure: 1.5 bar
